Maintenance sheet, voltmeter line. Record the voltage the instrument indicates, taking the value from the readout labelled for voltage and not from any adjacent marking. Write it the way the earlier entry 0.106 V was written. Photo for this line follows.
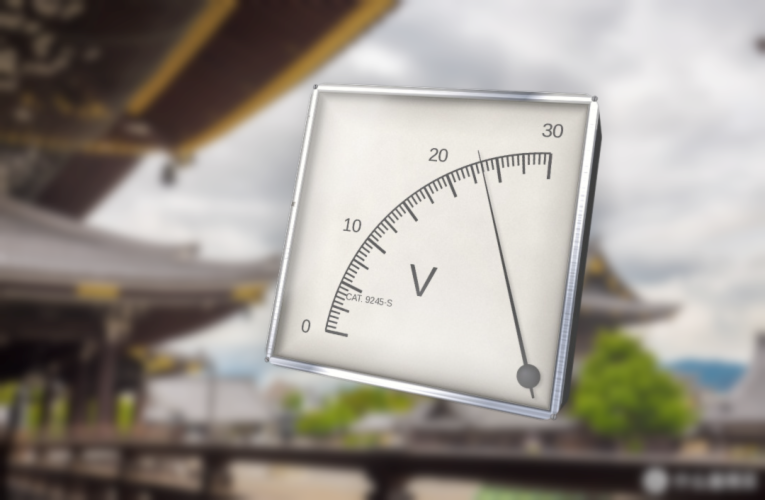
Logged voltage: 23.5 V
